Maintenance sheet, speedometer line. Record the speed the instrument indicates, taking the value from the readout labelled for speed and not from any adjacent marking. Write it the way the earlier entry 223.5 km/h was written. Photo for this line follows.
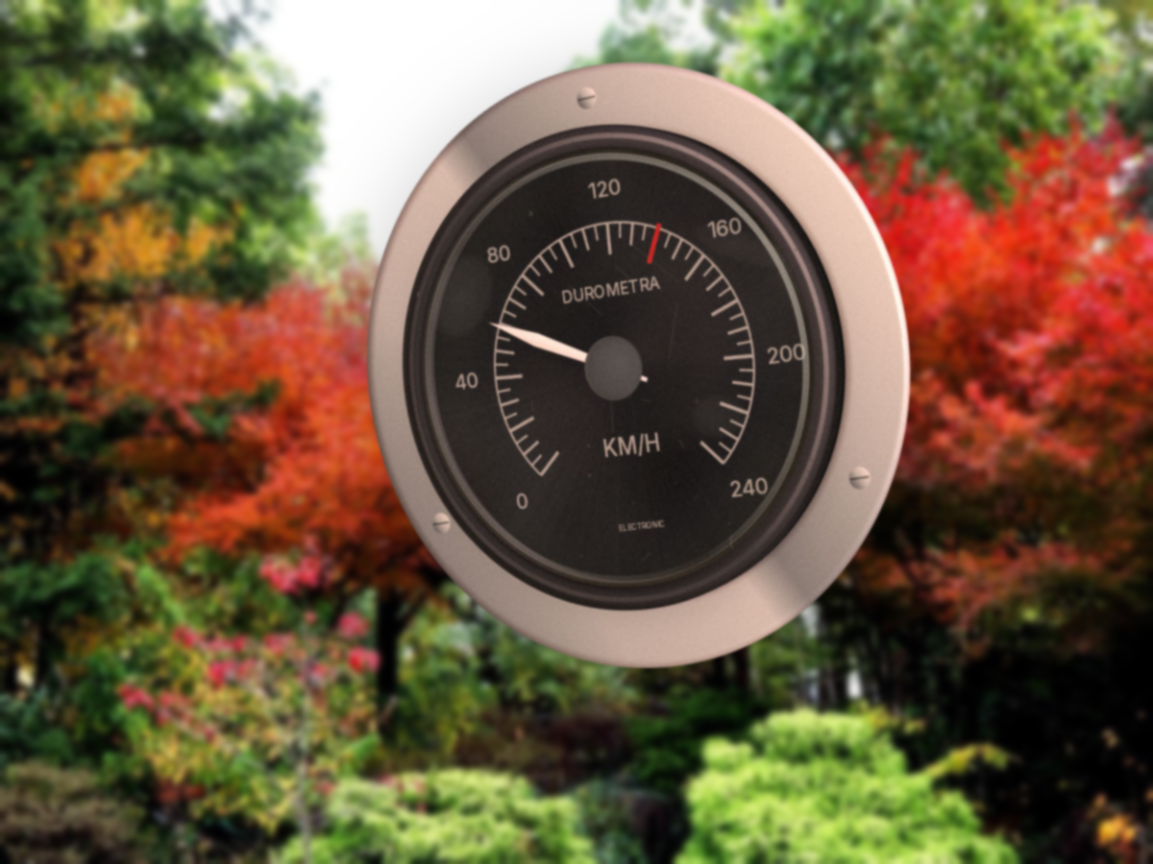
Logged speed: 60 km/h
